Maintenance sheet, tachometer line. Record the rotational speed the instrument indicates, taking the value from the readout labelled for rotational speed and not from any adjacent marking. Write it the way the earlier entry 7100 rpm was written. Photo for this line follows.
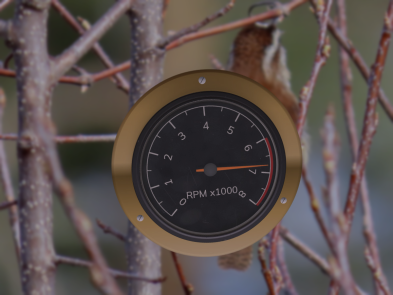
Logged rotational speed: 6750 rpm
